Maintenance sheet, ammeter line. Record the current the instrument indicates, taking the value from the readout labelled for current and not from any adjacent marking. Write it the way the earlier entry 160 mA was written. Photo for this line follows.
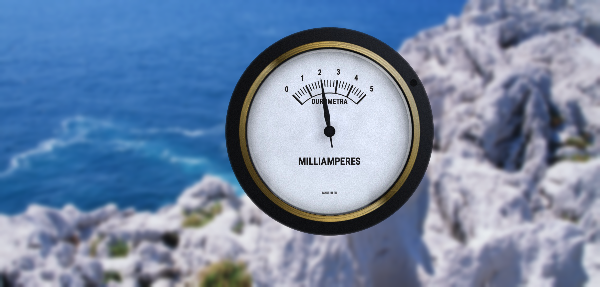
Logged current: 2 mA
